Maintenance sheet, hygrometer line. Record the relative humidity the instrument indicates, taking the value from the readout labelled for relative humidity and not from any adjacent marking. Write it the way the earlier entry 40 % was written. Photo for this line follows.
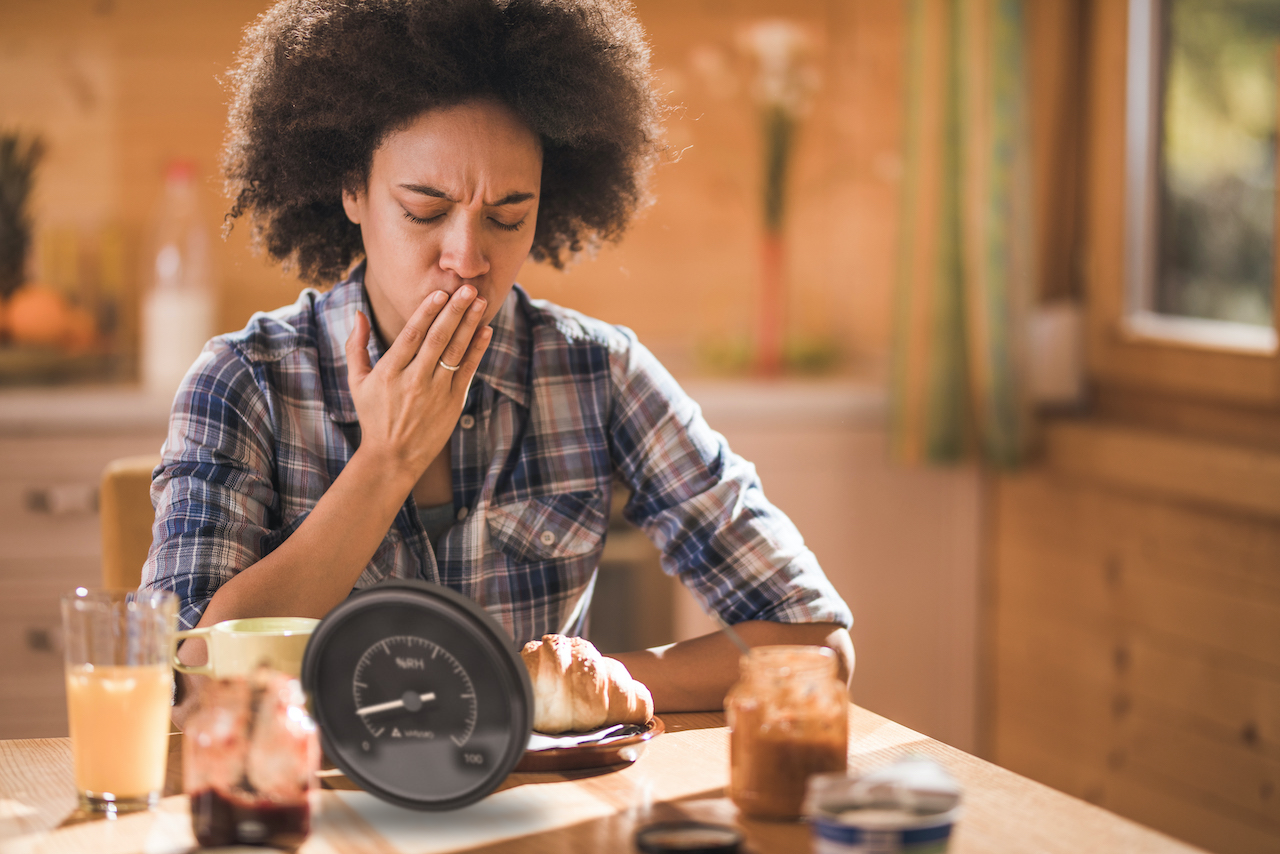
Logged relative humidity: 10 %
